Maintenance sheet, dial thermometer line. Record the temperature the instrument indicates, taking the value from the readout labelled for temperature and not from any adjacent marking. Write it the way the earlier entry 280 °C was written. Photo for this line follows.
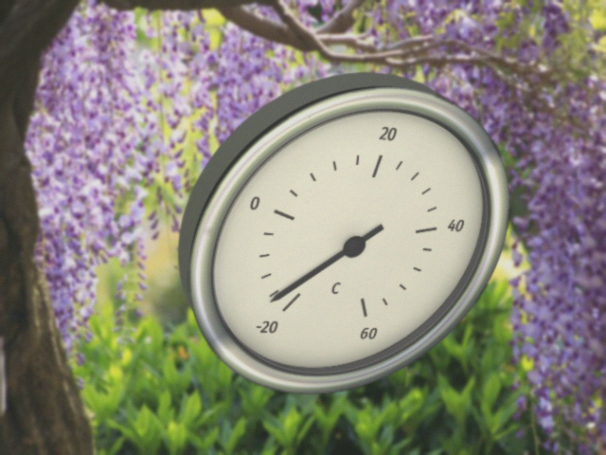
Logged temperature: -16 °C
